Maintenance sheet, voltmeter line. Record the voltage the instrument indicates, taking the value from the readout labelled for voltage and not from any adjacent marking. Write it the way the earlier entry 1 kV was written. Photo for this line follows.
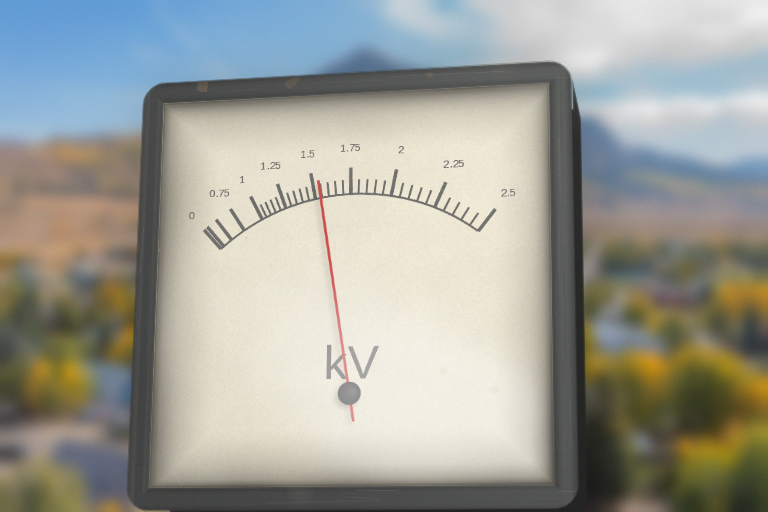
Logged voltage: 1.55 kV
